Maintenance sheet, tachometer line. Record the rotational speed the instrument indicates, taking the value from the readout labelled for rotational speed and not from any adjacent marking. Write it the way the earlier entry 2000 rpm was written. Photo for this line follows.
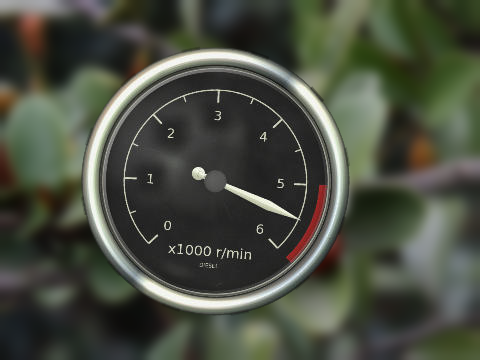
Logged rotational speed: 5500 rpm
